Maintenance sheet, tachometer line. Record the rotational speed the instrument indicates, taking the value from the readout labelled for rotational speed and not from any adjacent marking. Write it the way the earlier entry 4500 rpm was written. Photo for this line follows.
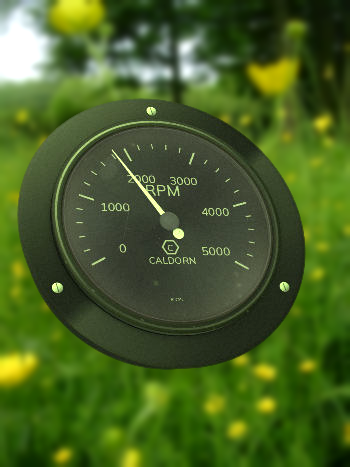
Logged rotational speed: 1800 rpm
